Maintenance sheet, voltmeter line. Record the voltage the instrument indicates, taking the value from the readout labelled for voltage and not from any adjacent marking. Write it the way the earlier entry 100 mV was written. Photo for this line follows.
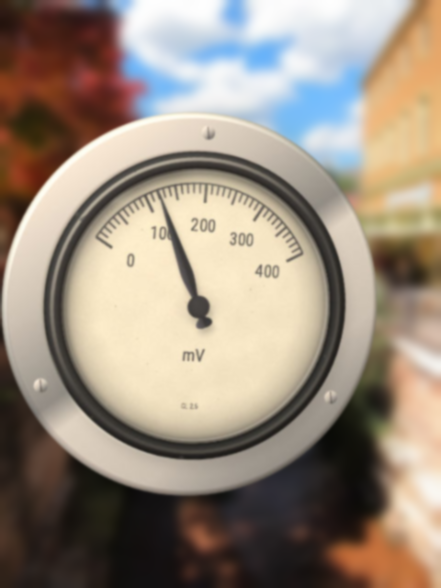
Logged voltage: 120 mV
